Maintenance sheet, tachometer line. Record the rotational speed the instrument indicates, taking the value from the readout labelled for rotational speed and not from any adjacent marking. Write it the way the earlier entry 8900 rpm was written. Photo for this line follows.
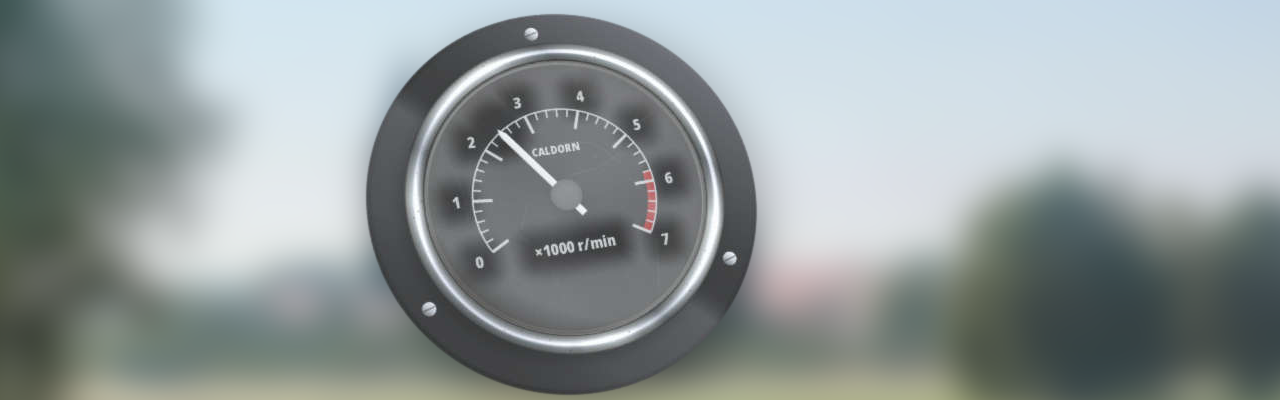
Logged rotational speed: 2400 rpm
